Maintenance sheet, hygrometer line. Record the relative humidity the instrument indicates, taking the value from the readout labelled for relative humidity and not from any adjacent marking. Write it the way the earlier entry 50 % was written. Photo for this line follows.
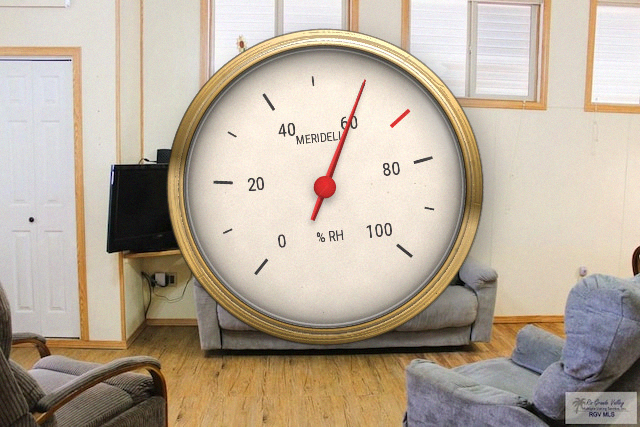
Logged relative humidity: 60 %
